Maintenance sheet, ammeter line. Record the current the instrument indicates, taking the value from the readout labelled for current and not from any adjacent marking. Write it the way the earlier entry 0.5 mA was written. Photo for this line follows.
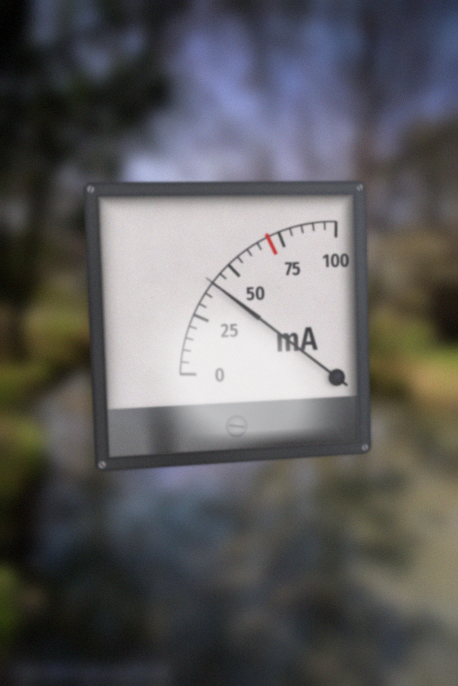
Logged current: 40 mA
